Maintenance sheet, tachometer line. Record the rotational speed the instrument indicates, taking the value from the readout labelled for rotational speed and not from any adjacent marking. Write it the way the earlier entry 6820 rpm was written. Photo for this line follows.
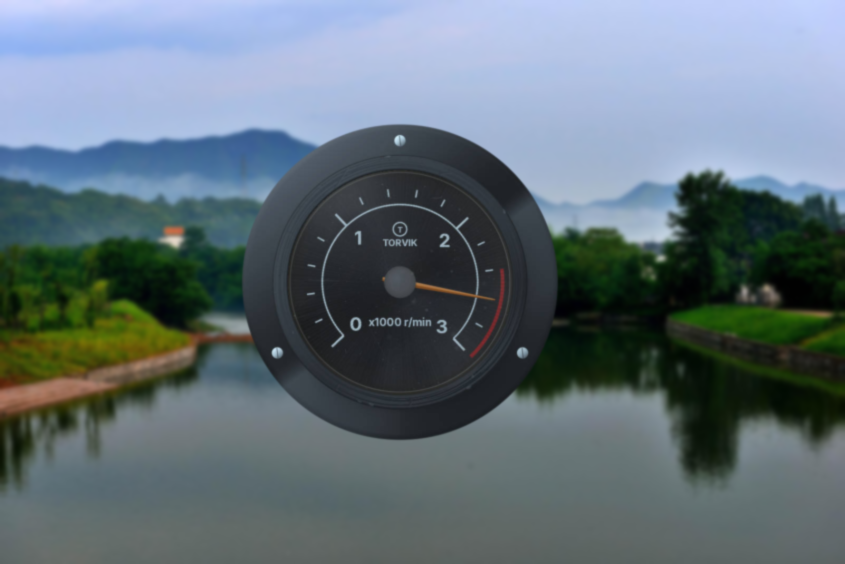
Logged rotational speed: 2600 rpm
